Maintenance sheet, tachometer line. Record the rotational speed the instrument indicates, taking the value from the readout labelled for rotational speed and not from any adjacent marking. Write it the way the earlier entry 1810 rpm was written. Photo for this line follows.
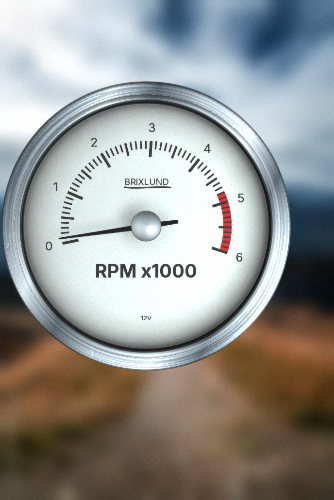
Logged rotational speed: 100 rpm
